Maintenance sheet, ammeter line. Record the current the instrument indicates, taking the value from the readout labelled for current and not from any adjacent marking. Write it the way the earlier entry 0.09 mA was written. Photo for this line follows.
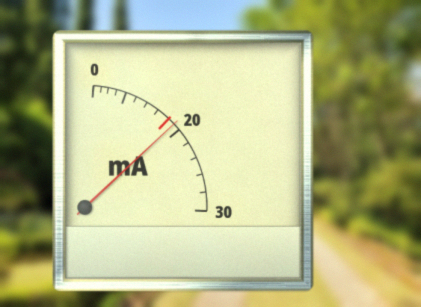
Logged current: 19 mA
